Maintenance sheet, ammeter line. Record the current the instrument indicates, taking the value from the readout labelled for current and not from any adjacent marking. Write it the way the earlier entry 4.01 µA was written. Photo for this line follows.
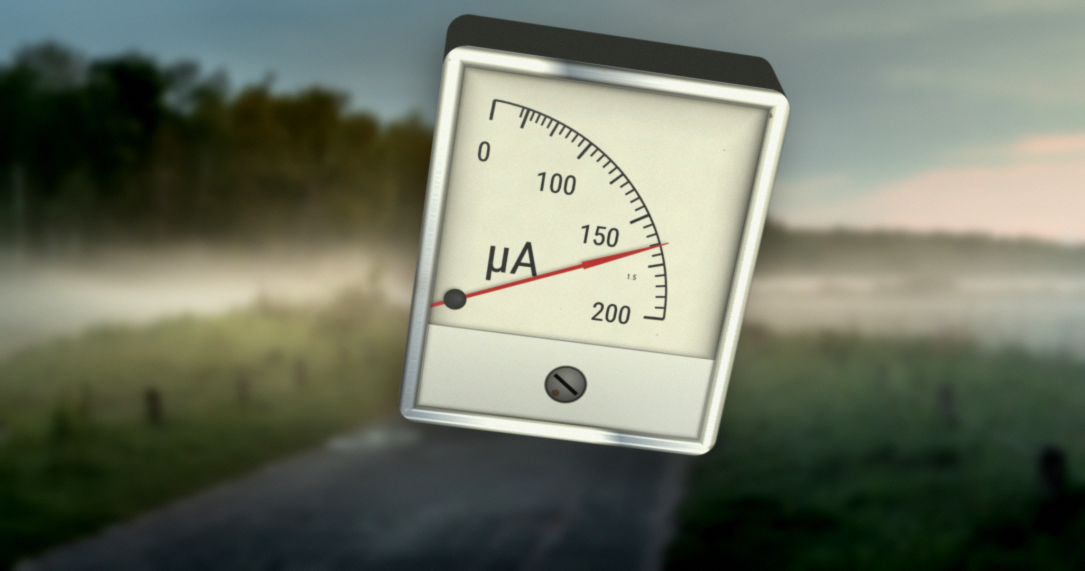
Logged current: 165 µA
